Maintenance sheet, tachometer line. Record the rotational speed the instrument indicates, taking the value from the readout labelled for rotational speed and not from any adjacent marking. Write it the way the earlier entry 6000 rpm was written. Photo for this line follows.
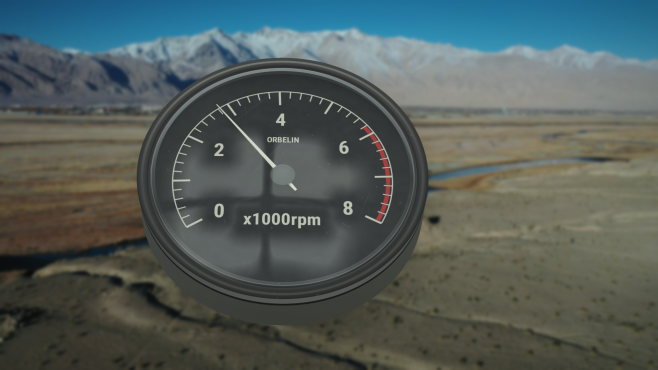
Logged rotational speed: 2800 rpm
